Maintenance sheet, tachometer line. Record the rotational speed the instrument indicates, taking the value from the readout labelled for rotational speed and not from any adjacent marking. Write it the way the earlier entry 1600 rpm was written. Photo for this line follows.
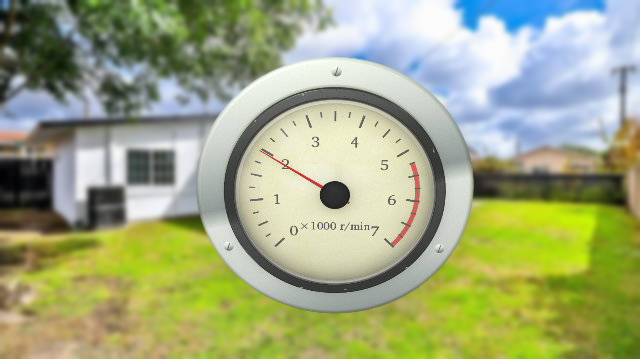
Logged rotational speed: 2000 rpm
